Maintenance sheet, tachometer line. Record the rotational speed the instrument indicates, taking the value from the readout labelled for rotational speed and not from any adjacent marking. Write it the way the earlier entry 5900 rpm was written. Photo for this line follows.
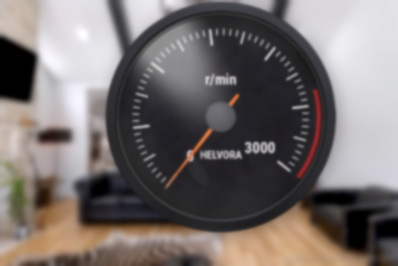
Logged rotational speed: 0 rpm
